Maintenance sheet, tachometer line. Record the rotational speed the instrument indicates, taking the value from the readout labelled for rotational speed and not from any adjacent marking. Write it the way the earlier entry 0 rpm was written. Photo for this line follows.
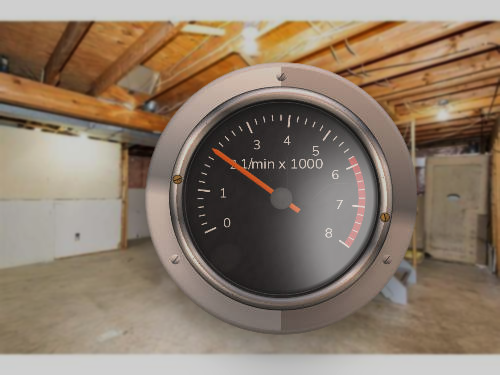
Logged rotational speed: 2000 rpm
